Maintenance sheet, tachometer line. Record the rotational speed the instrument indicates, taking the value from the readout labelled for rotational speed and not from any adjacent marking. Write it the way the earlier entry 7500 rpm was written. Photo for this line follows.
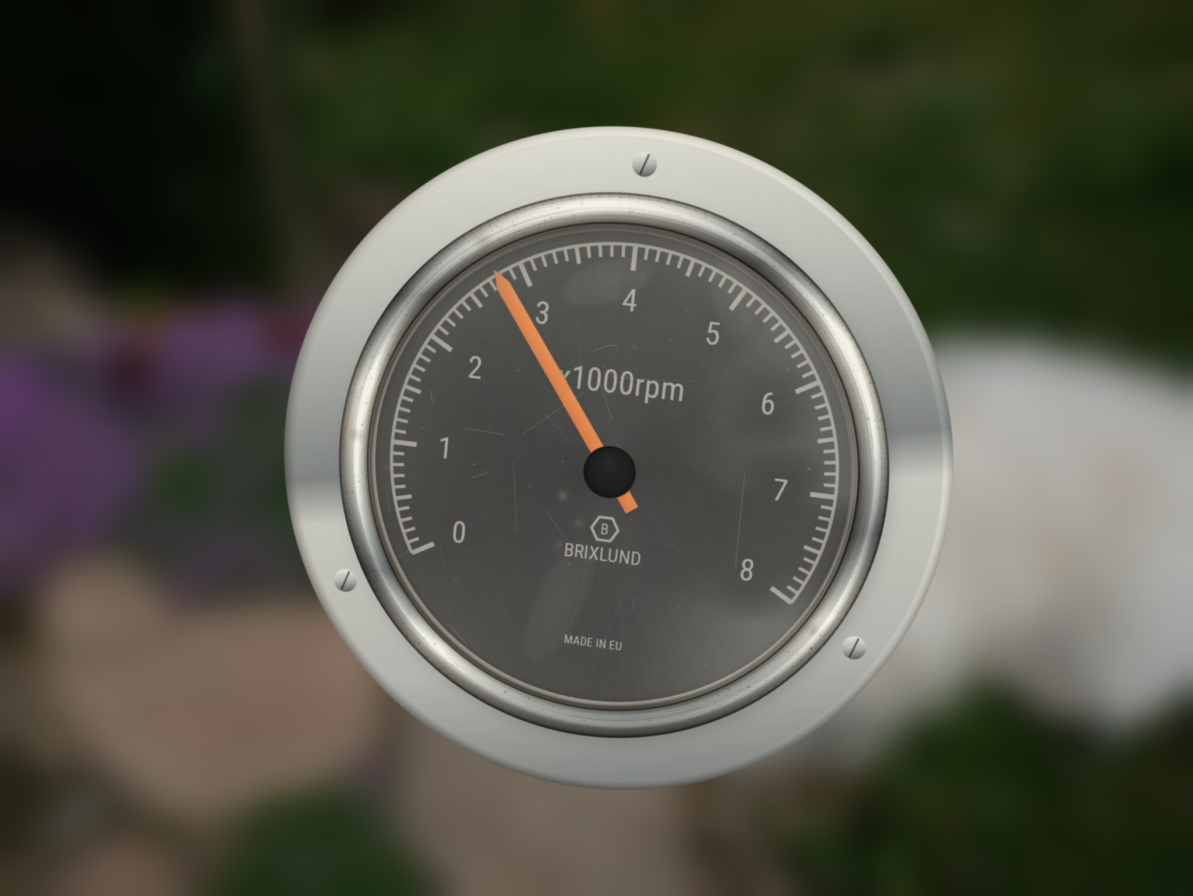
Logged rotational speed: 2800 rpm
